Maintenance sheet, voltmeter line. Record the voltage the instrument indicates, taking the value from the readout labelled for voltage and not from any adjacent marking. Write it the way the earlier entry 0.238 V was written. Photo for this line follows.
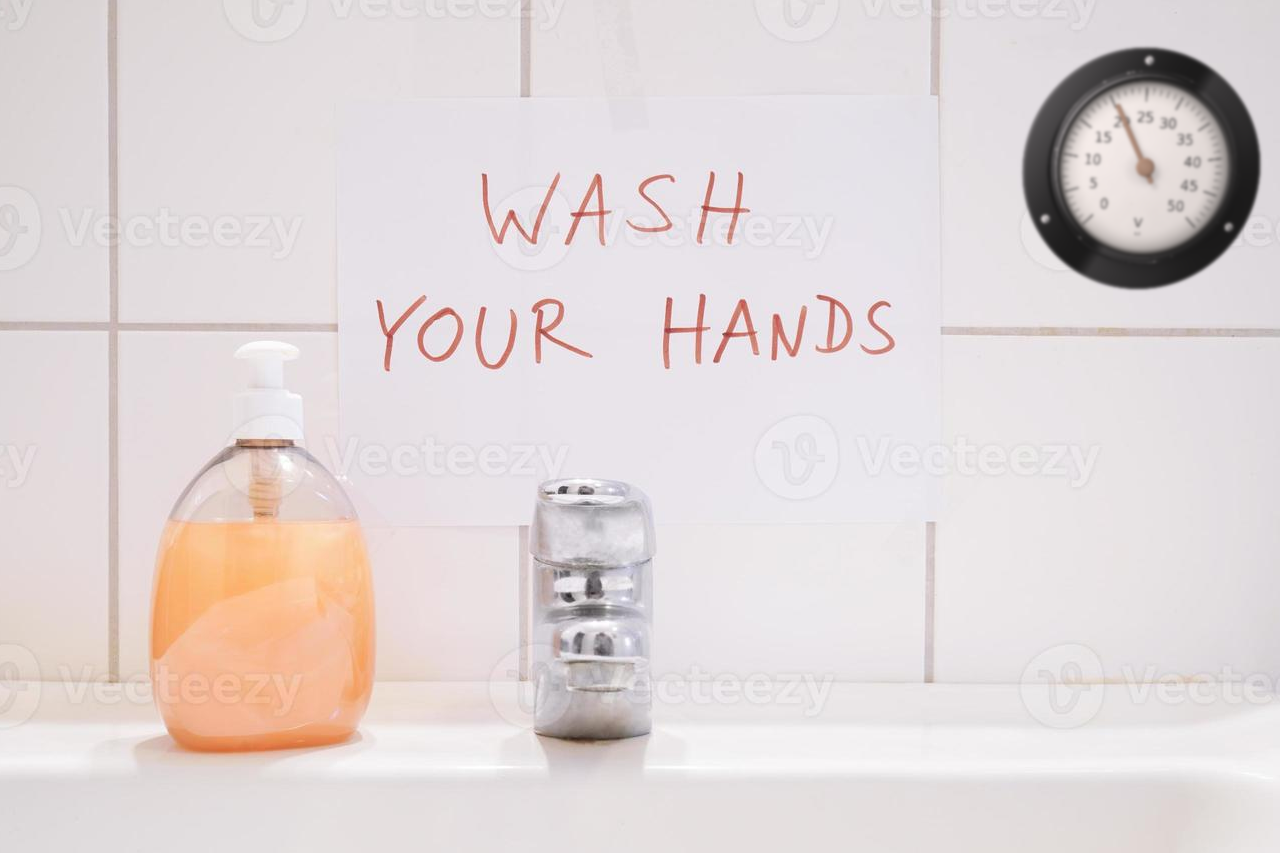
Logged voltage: 20 V
